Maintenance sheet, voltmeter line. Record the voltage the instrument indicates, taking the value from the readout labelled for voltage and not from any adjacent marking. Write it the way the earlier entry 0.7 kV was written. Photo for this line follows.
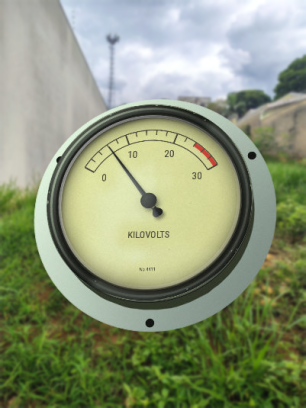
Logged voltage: 6 kV
